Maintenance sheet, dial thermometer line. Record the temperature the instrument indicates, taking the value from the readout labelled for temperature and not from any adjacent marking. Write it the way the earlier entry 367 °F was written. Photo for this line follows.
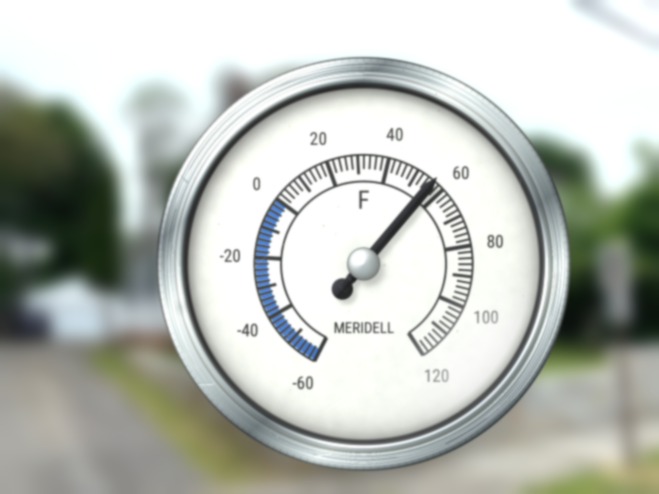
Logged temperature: 56 °F
